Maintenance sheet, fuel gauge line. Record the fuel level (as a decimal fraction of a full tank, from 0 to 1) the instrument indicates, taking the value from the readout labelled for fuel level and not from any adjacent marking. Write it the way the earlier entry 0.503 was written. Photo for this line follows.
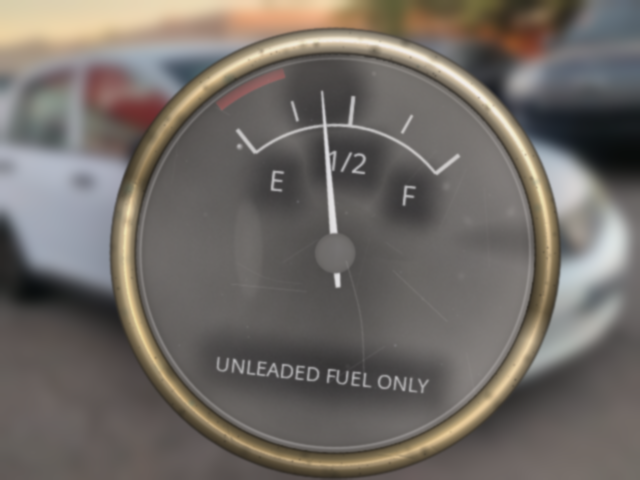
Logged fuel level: 0.375
